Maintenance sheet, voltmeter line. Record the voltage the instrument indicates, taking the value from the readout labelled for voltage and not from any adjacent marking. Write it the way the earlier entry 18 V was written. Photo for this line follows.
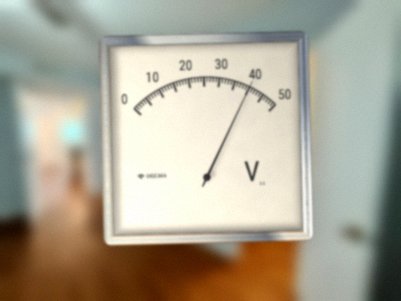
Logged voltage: 40 V
